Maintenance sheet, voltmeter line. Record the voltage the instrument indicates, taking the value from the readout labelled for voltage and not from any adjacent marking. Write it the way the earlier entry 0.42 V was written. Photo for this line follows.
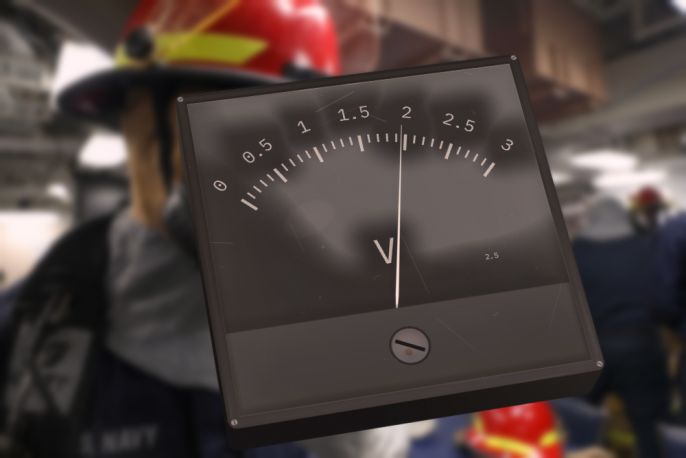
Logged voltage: 1.95 V
